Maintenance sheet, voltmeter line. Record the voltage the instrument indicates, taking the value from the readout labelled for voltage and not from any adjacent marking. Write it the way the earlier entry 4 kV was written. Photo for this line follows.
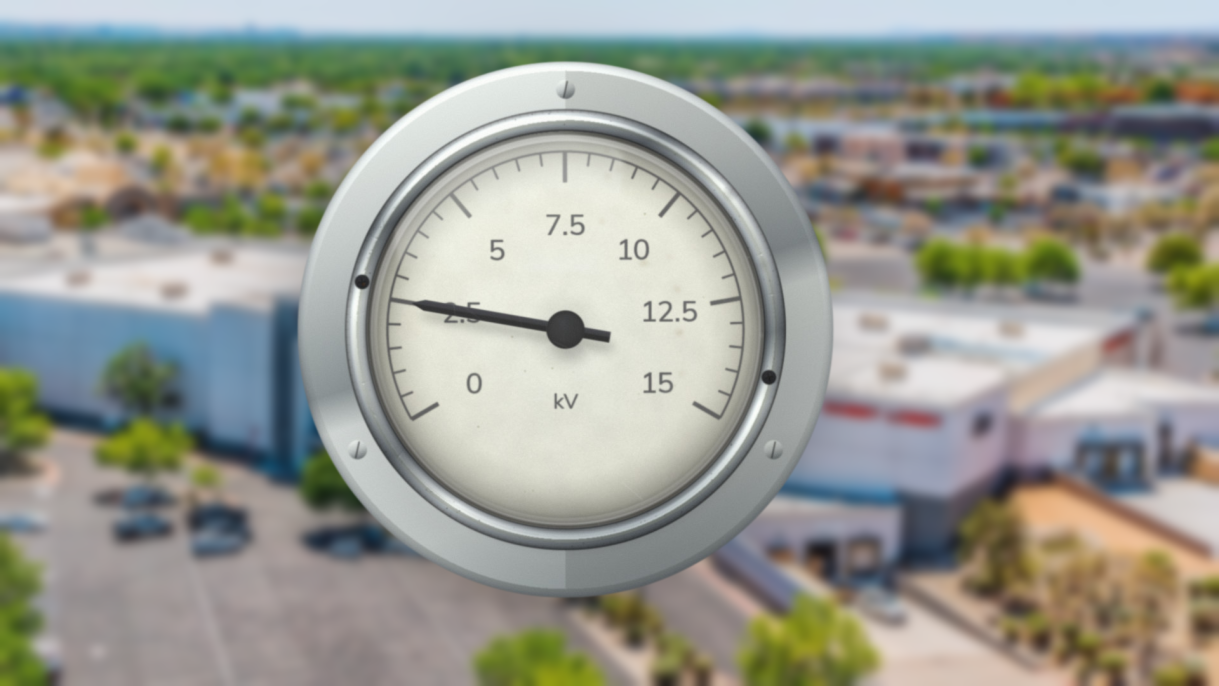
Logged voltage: 2.5 kV
